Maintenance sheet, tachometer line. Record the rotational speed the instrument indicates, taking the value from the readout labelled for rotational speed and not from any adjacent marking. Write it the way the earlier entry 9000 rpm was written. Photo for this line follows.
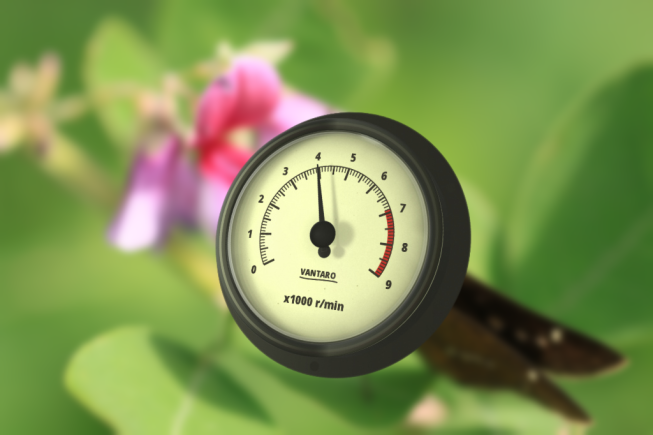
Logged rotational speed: 4000 rpm
